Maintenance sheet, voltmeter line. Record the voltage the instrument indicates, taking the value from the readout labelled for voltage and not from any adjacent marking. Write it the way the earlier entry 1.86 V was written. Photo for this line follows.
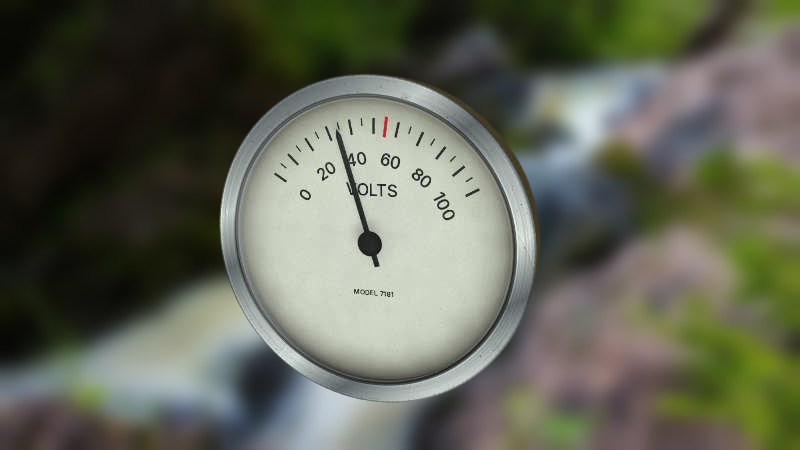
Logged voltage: 35 V
